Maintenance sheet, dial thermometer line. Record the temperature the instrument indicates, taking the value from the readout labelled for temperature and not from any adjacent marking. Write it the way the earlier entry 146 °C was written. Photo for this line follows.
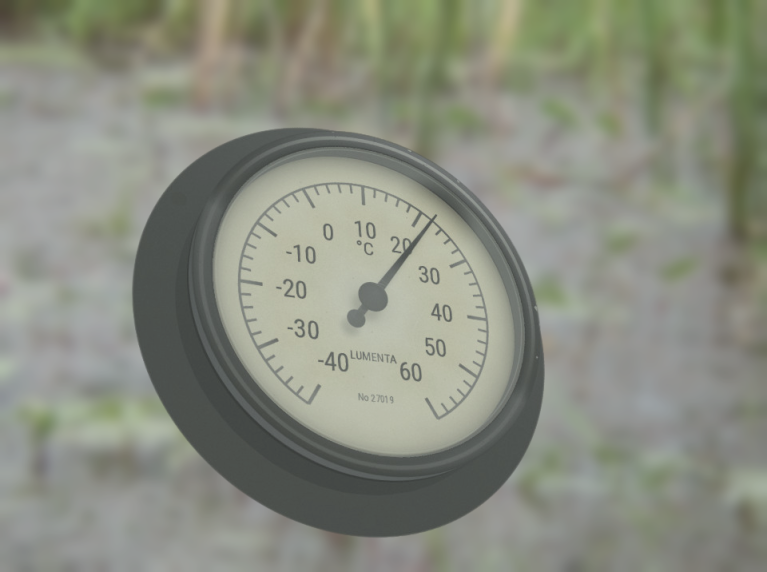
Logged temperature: 22 °C
